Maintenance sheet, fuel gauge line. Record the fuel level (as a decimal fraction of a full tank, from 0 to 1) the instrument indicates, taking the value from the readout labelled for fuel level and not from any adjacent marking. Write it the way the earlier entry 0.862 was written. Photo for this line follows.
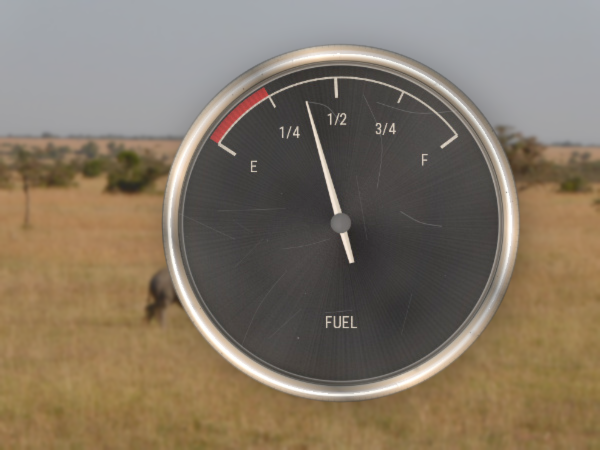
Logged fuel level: 0.375
